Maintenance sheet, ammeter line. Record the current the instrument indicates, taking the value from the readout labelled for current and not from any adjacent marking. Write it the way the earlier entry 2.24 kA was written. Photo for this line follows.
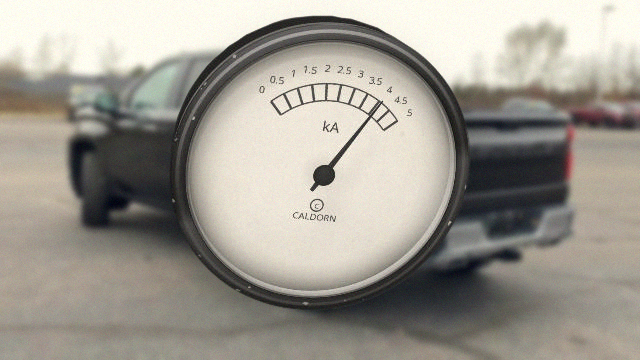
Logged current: 4 kA
